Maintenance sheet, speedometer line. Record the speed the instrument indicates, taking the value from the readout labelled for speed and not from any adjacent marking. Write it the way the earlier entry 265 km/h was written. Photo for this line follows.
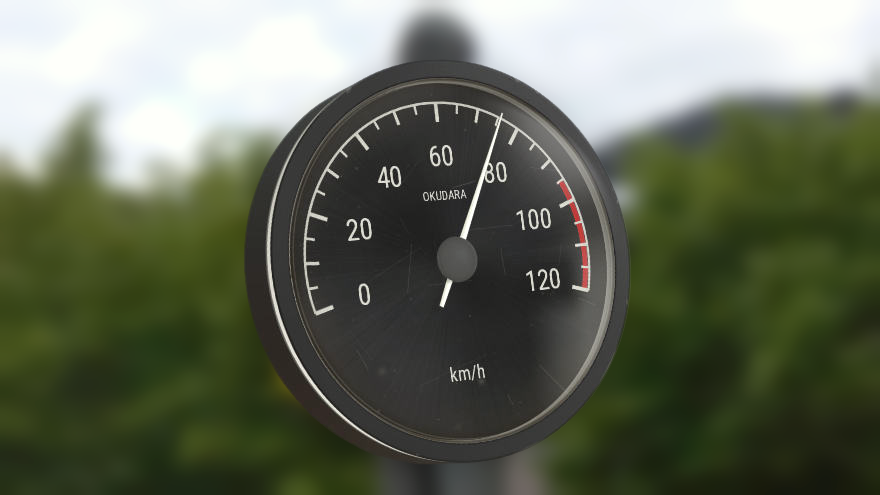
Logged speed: 75 km/h
